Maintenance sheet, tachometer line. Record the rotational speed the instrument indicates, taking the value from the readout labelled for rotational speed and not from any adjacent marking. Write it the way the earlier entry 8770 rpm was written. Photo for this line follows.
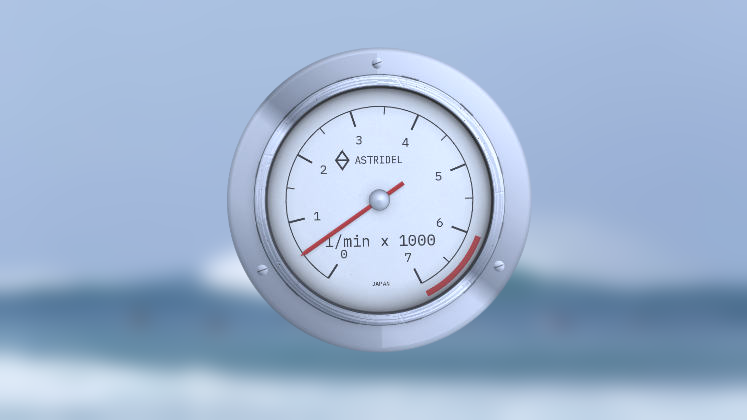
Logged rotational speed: 500 rpm
